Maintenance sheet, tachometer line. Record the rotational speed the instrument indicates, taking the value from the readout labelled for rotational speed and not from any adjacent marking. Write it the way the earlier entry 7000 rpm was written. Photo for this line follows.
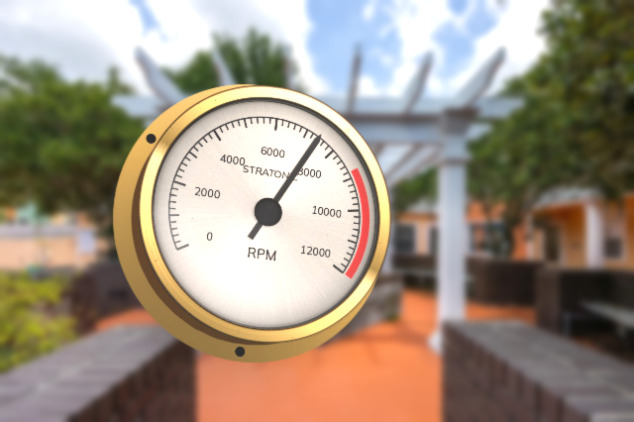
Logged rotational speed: 7400 rpm
